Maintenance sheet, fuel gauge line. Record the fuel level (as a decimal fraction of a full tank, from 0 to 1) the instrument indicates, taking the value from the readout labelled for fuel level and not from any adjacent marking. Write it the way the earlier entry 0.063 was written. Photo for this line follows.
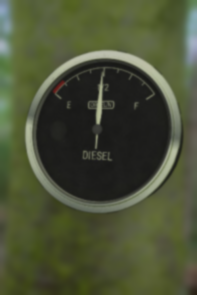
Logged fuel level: 0.5
